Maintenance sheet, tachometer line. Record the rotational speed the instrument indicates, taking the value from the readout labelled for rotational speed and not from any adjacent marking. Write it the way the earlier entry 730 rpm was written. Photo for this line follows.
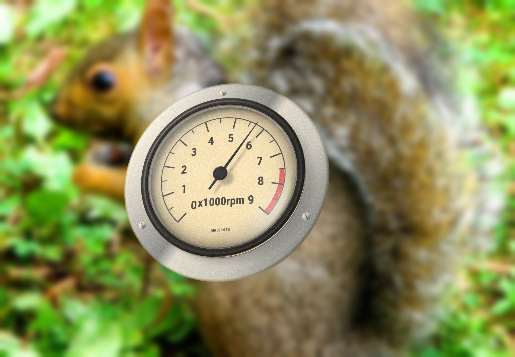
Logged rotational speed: 5750 rpm
